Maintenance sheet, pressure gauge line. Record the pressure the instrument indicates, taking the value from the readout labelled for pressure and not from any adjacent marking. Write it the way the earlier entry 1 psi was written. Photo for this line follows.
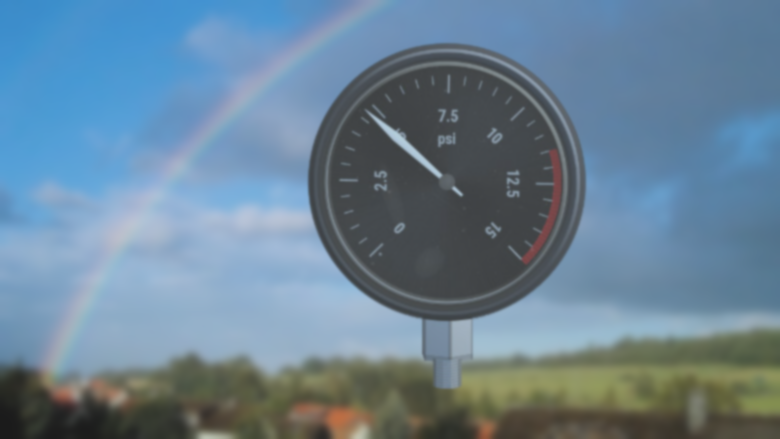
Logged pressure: 4.75 psi
